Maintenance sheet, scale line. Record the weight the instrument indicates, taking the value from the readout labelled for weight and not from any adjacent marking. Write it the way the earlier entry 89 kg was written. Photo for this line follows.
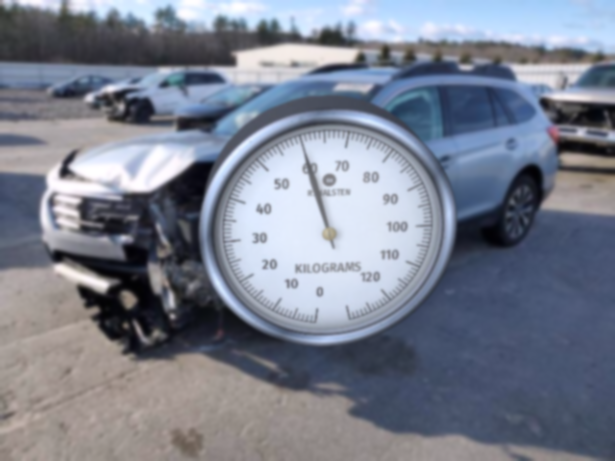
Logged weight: 60 kg
